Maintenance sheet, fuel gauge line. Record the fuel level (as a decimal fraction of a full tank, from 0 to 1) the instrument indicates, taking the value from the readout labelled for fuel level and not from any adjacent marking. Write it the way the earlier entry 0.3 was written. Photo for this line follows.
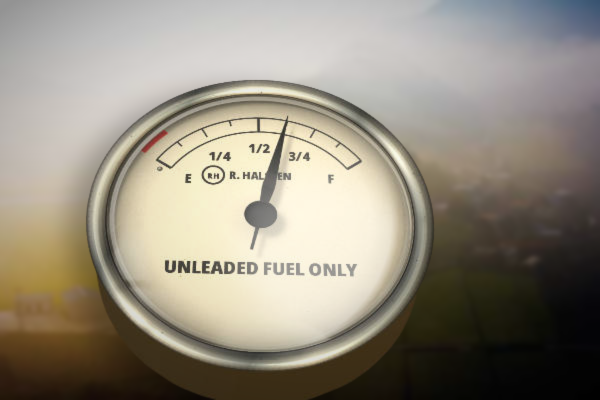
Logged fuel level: 0.625
